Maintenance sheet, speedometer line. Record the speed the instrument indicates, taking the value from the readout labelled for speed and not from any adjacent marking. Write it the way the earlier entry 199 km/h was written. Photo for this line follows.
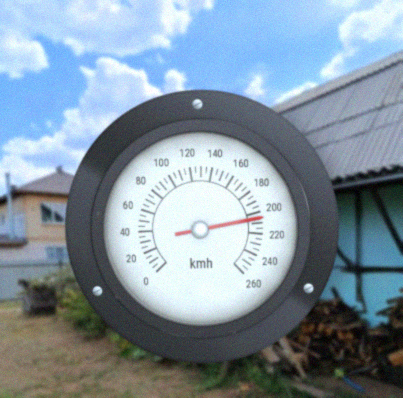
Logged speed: 205 km/h
